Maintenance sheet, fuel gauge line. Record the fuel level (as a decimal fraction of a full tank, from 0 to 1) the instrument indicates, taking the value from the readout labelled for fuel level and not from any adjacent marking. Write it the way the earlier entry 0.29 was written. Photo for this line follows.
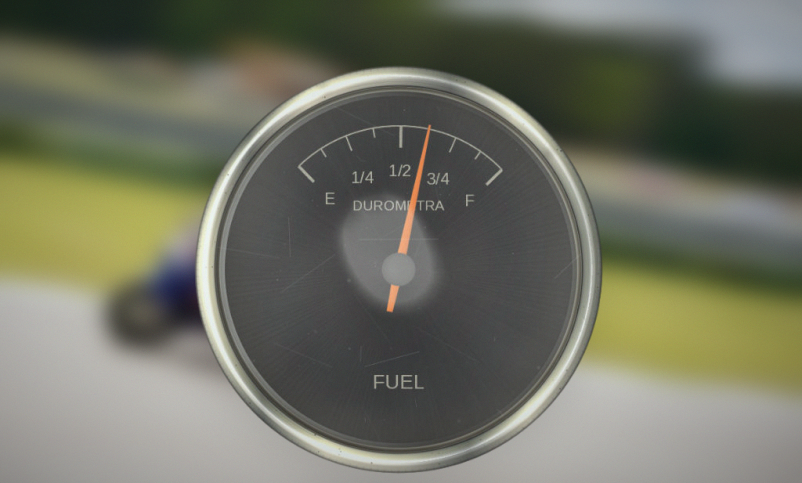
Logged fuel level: 0.625
